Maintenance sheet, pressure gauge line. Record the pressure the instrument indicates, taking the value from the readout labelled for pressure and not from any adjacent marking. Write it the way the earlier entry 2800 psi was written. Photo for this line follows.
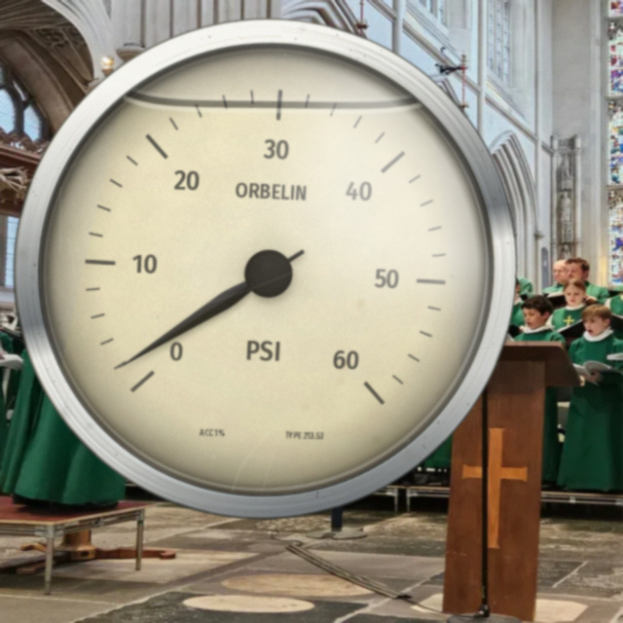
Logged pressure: 2 psi
